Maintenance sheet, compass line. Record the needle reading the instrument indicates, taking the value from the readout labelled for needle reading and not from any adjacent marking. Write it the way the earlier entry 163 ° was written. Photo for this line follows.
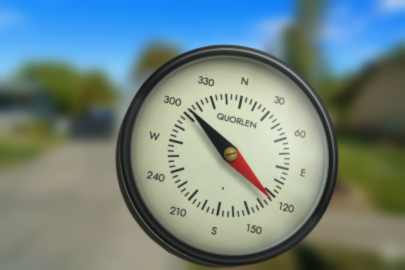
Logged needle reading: 125 °
